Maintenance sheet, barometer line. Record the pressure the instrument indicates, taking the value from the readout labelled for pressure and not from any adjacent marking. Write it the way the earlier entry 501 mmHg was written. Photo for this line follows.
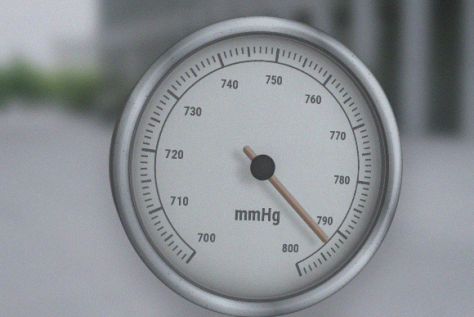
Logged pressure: 793 mmHg
